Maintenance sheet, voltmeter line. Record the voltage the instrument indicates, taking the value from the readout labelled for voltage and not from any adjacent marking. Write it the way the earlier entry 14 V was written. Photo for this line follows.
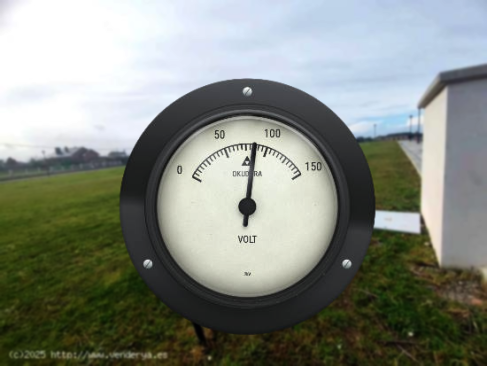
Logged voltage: 85 V
